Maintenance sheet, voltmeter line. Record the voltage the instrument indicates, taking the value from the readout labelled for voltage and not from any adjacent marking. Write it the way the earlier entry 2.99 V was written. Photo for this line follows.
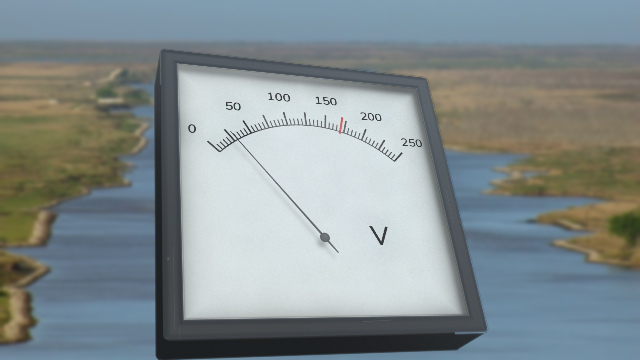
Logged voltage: 25 V
